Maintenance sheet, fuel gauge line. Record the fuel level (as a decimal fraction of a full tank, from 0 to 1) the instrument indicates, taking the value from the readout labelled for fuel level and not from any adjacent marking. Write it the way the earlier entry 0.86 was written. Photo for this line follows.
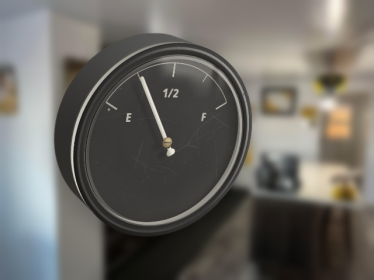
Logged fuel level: 0.25
